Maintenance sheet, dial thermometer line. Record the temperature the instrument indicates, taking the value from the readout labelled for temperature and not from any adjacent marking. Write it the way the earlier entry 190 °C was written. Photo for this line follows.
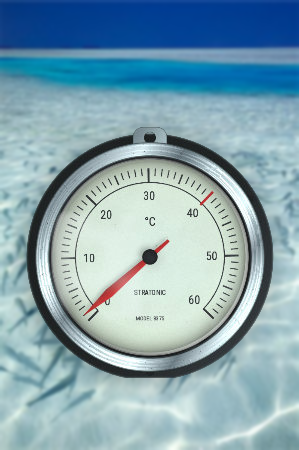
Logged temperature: 1 °C
